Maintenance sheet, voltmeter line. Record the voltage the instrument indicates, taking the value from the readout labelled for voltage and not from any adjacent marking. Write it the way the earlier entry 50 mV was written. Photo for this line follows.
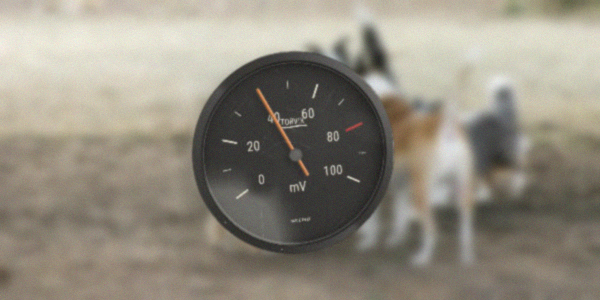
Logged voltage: 40 mV
